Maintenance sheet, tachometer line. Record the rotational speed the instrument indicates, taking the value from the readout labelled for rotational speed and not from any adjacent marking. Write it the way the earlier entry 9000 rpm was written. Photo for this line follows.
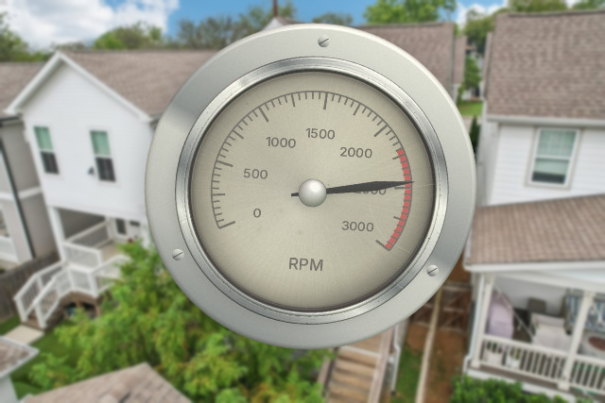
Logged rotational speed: 2450 rpm
